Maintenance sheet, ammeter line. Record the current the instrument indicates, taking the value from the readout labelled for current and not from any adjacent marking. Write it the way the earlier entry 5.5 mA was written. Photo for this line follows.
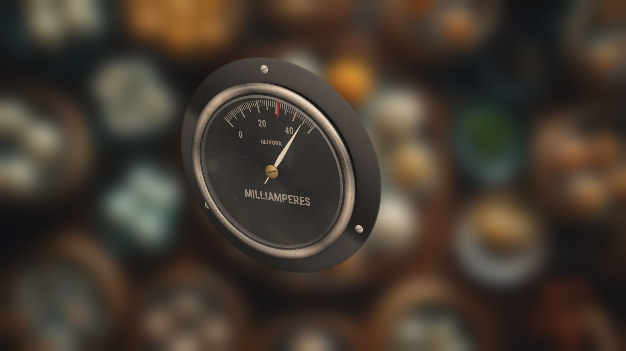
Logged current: 45 mA
